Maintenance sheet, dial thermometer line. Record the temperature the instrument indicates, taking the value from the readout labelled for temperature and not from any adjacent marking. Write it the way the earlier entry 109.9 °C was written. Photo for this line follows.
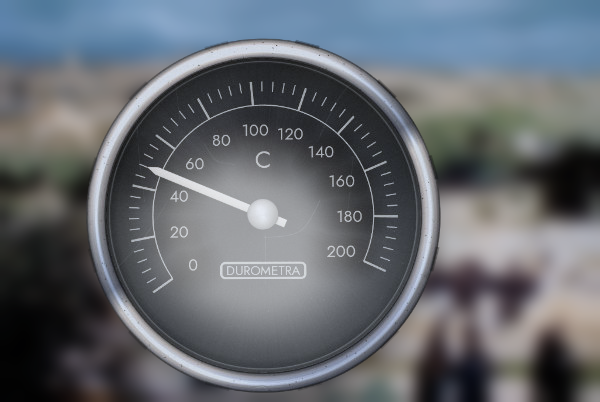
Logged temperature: 48 °C
